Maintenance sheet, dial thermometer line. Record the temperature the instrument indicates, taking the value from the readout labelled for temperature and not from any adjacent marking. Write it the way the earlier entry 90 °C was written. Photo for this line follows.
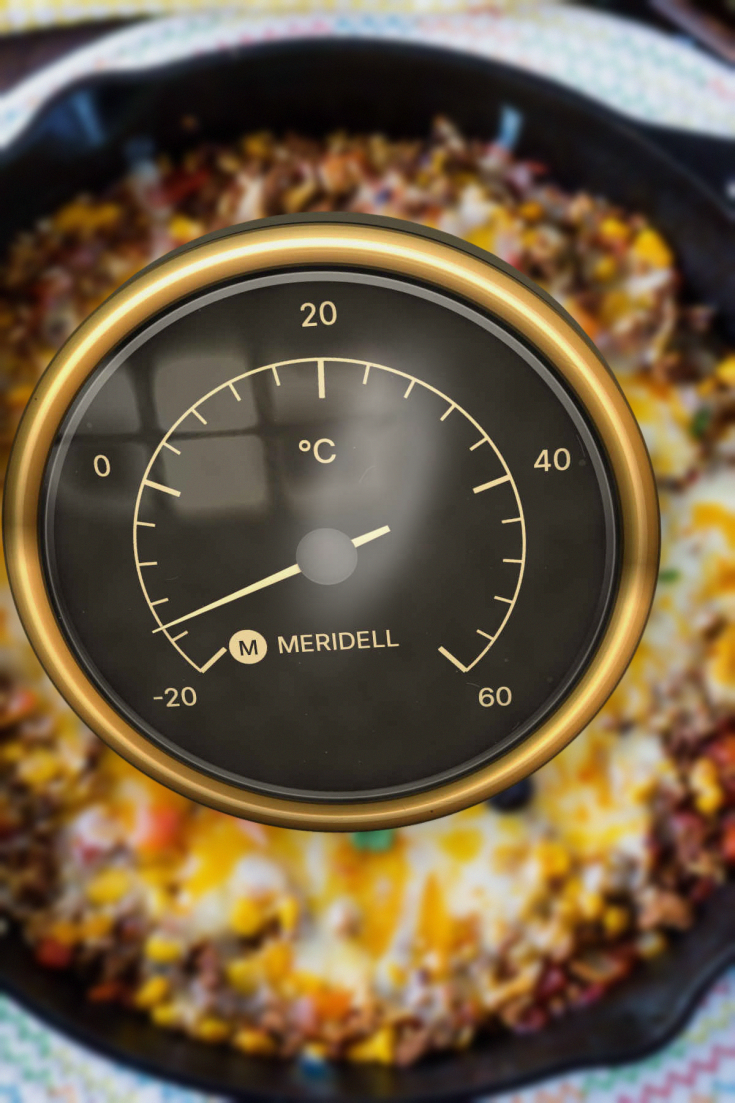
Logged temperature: -14 °C
